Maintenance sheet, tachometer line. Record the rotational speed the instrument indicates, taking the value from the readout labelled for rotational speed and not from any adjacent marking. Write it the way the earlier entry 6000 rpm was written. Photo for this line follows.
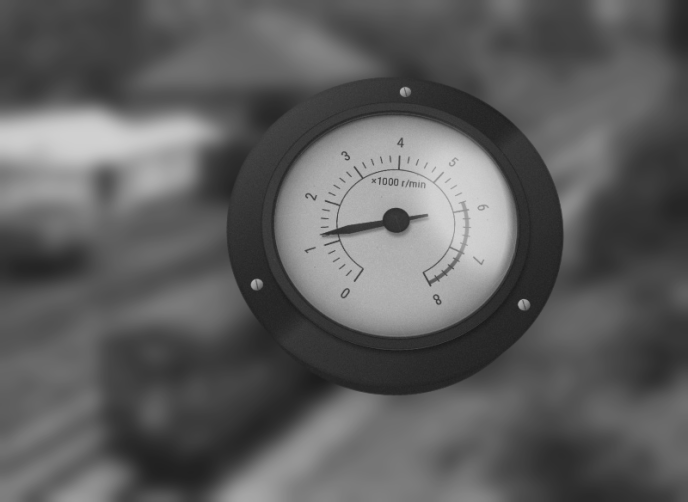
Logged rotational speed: 1200 rpm
